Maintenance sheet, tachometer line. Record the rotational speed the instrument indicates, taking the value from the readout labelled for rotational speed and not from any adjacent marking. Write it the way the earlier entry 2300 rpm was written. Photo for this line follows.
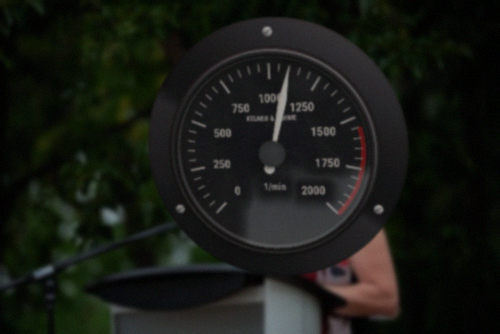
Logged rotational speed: 1100 rpm
